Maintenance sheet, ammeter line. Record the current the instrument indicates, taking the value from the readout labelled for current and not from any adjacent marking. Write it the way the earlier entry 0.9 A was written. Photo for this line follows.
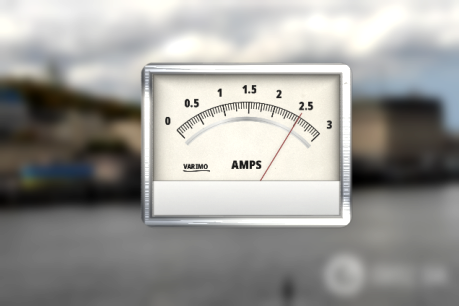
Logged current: 2.5 A
